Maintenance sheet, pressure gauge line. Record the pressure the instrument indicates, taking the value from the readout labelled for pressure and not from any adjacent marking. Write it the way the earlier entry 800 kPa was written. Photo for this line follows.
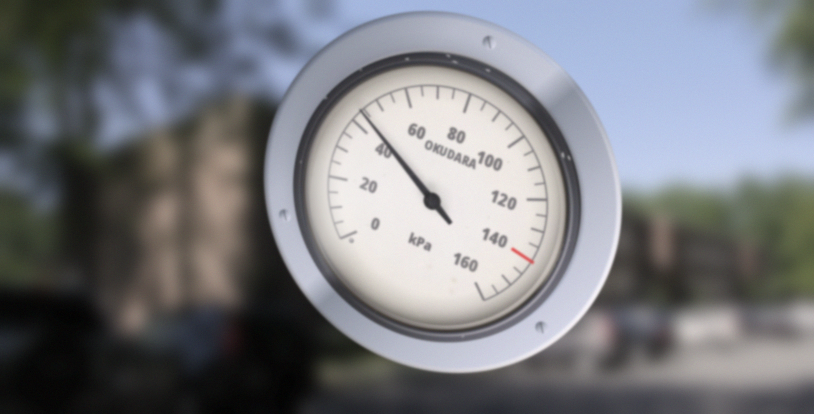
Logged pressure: 45 kPa
